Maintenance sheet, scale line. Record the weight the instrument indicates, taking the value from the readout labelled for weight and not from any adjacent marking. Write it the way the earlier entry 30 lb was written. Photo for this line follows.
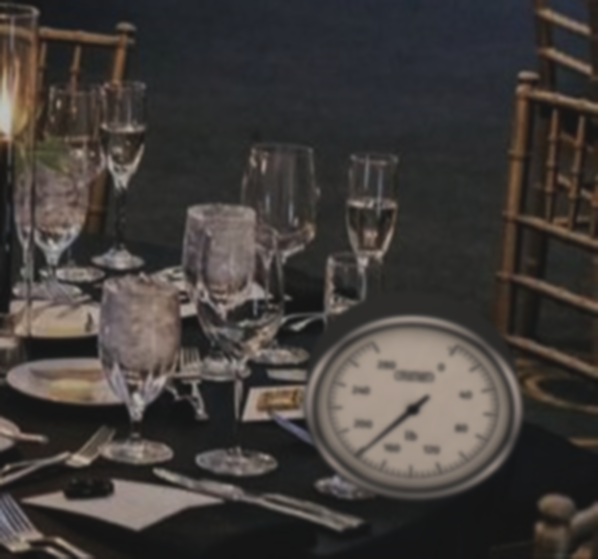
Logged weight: 180 lb
